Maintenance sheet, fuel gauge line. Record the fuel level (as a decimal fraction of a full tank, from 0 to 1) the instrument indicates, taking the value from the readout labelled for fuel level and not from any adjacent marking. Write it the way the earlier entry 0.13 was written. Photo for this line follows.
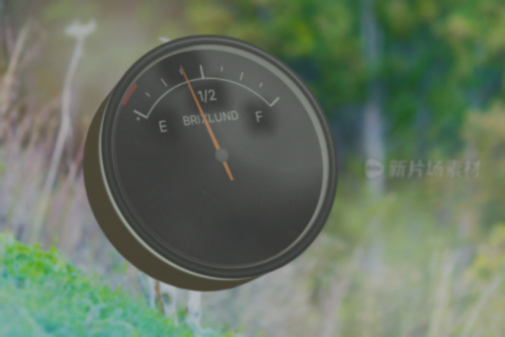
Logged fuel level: 0.375
